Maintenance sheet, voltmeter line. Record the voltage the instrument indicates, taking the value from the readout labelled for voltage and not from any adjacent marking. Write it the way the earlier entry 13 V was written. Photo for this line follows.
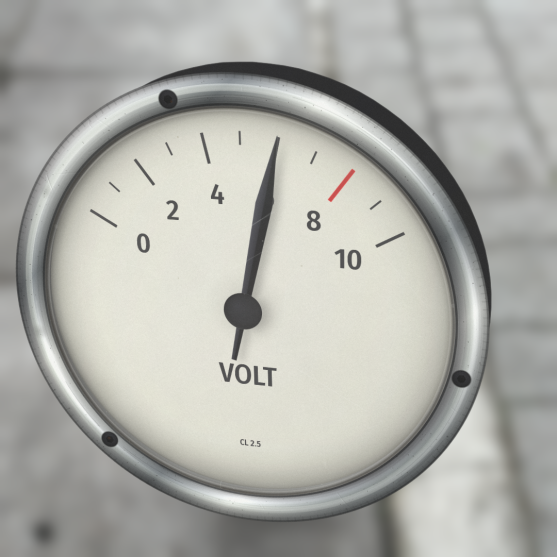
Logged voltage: 6 V
